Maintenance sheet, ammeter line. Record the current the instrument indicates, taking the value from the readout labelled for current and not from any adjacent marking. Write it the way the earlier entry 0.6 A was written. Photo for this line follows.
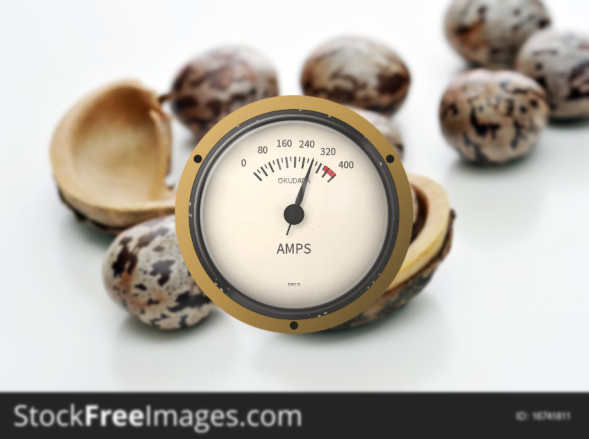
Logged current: 280 A
